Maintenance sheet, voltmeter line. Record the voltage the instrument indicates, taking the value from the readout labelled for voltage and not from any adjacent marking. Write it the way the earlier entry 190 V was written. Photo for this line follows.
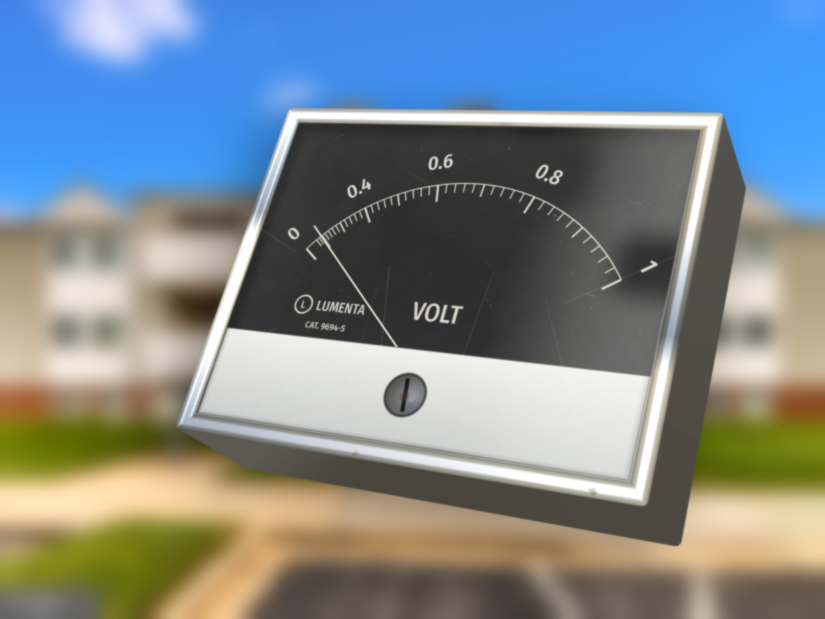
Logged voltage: 0.2 V
